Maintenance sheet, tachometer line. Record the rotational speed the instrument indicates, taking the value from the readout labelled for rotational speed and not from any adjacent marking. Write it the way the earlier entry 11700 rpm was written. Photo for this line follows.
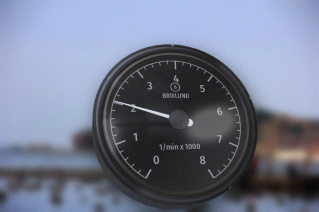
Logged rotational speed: 2000 rpm
